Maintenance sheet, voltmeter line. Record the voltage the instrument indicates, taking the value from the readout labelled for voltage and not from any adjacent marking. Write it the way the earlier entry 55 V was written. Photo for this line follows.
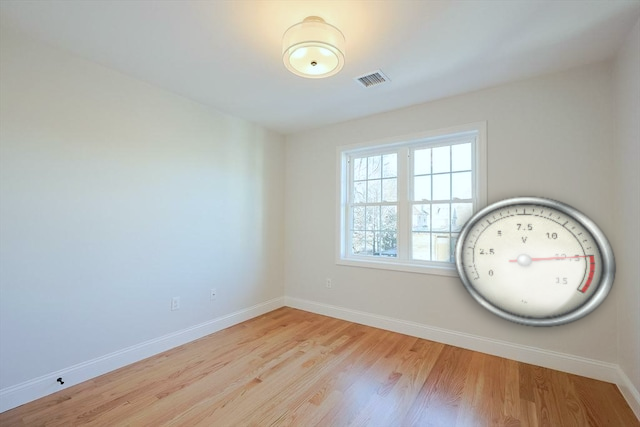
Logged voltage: 12.5 V
